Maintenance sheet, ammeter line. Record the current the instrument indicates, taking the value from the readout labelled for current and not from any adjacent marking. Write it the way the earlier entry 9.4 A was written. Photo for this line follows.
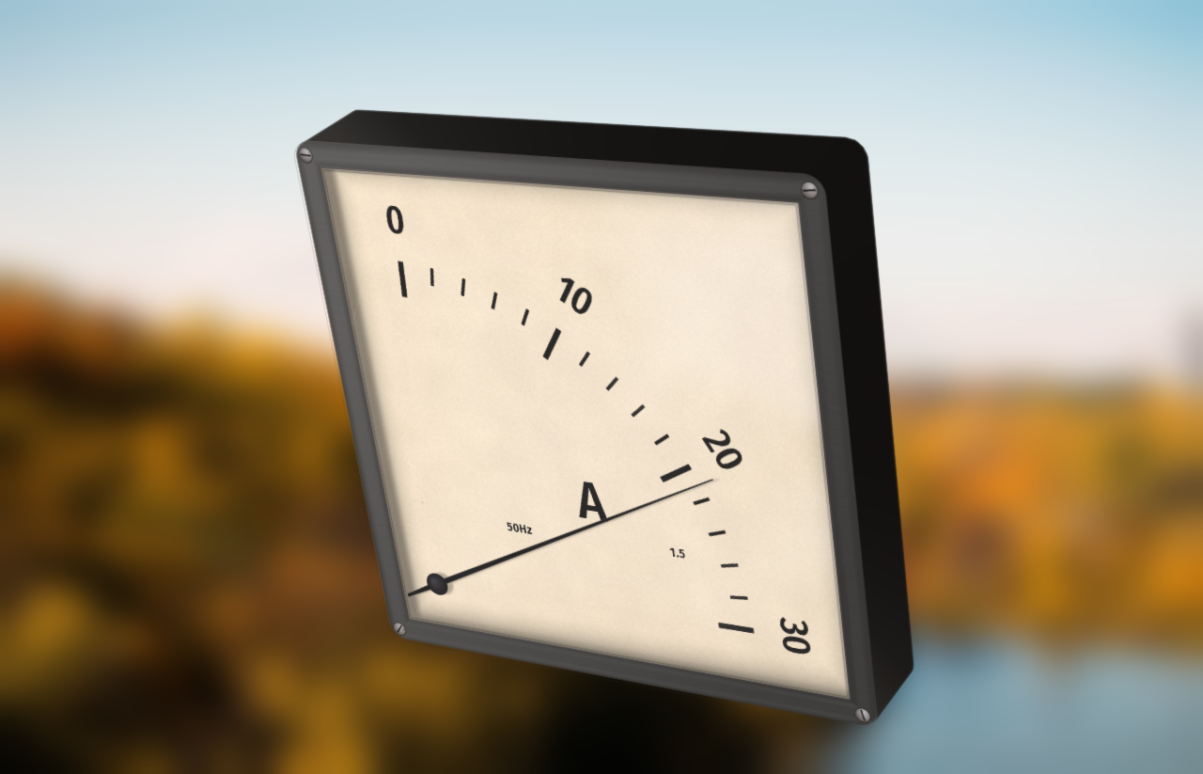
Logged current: 21 A
